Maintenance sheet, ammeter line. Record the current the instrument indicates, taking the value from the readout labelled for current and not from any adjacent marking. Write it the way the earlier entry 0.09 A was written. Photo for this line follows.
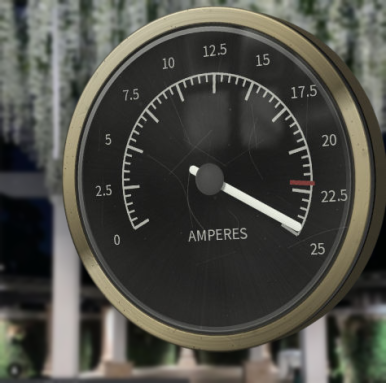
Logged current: 24.5 A
